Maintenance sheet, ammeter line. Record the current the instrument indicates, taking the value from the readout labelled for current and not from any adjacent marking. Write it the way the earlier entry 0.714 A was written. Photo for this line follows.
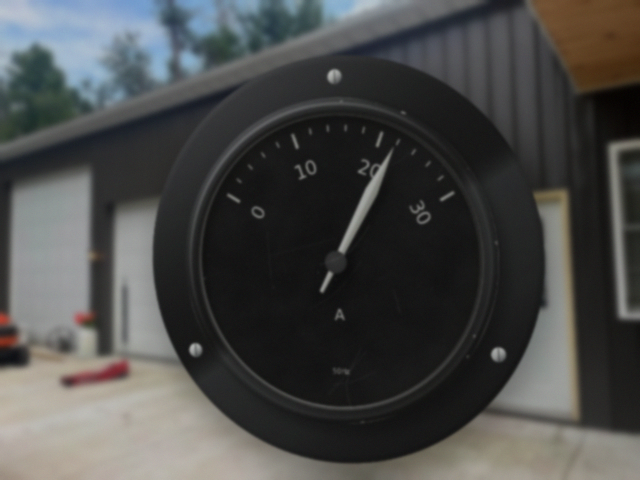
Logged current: 22 A
